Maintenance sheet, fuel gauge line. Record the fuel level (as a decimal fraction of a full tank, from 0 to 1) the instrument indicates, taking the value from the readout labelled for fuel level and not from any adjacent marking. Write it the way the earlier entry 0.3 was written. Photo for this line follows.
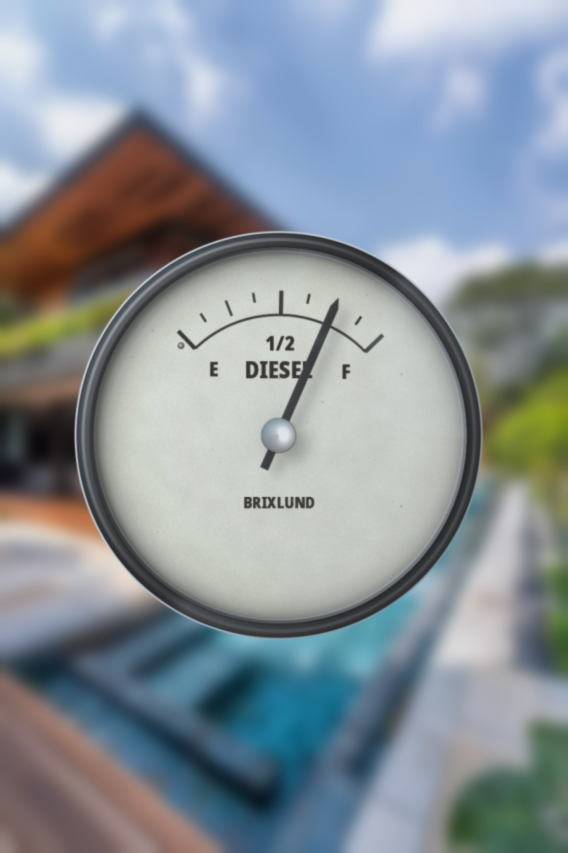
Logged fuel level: 0.75
